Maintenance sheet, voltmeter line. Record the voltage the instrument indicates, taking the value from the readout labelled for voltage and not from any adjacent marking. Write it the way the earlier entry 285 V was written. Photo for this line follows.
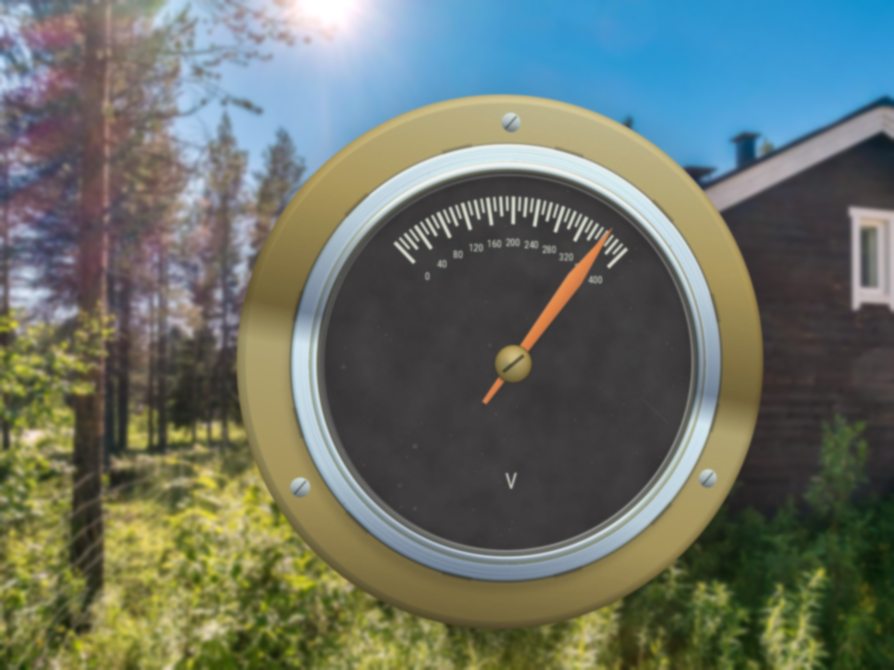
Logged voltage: 360 V
